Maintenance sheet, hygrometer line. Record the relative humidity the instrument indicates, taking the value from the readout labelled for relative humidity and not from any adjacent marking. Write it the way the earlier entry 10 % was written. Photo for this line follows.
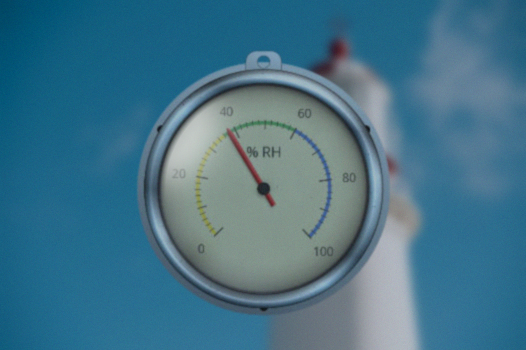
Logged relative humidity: 38 %
